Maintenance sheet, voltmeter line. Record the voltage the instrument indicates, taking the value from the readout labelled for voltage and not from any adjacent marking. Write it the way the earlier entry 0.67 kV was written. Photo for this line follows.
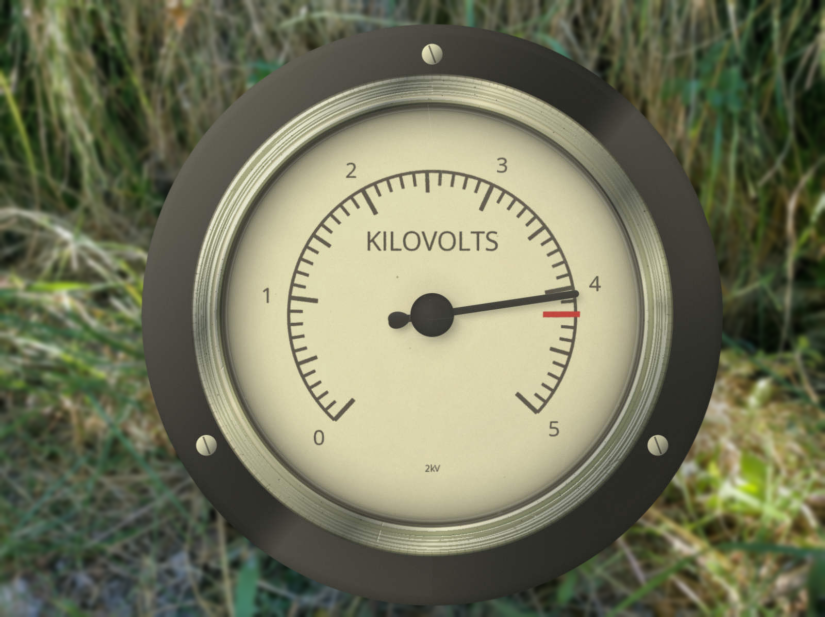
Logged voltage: 4.05 kV
